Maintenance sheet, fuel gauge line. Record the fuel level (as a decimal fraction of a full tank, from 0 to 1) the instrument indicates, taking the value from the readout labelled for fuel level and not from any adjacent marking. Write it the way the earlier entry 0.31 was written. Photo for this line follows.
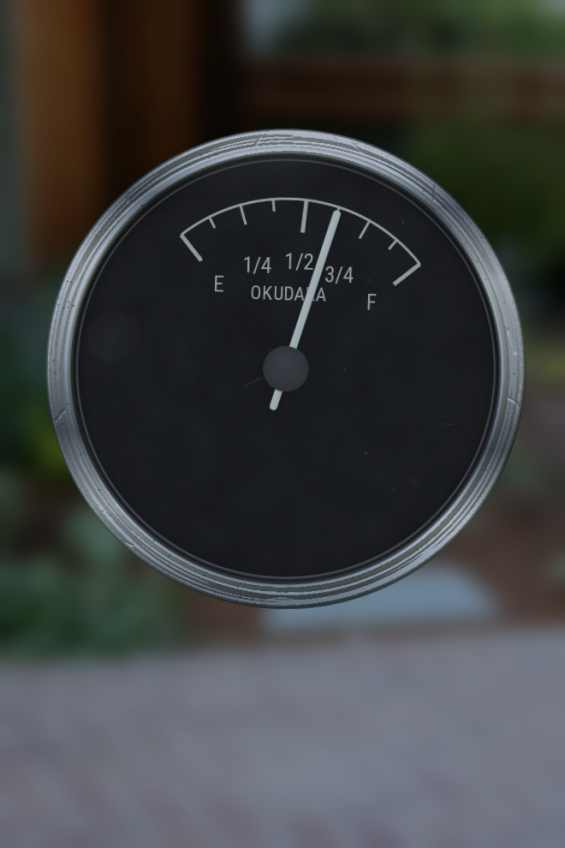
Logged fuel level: 0.625
